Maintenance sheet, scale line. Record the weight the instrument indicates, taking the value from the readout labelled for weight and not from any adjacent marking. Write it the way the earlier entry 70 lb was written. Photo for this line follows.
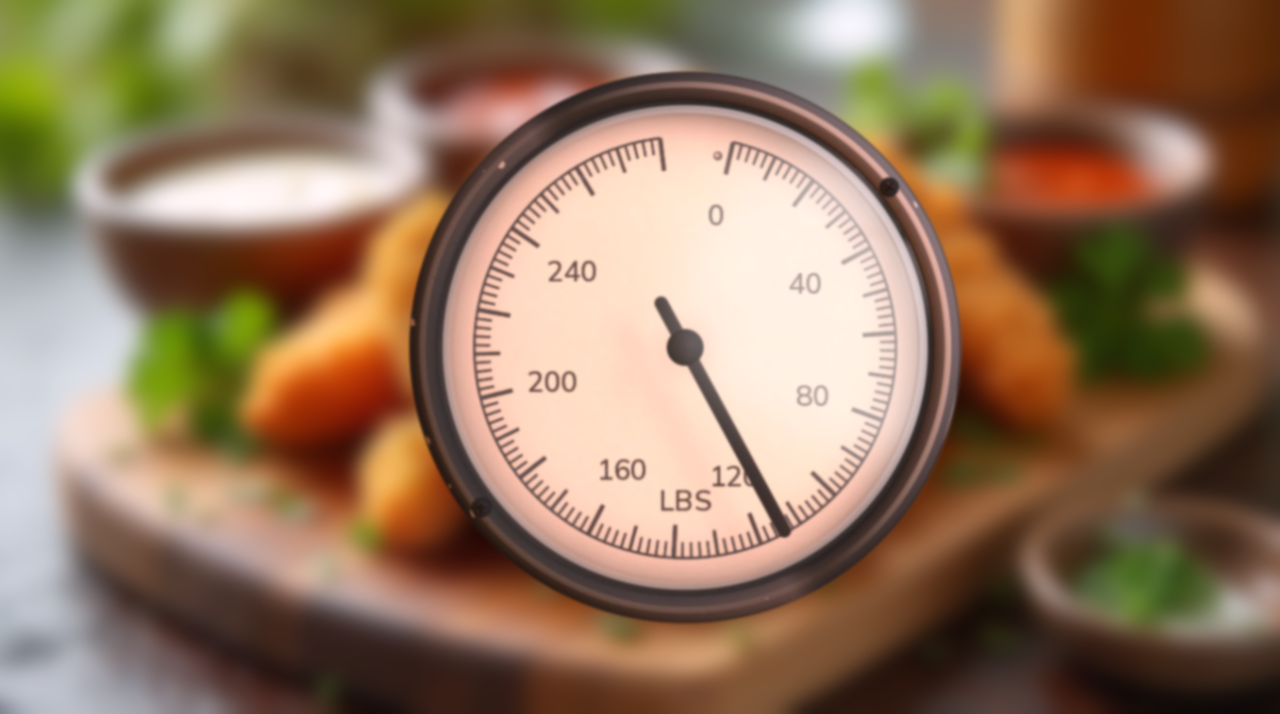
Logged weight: 114 lb
